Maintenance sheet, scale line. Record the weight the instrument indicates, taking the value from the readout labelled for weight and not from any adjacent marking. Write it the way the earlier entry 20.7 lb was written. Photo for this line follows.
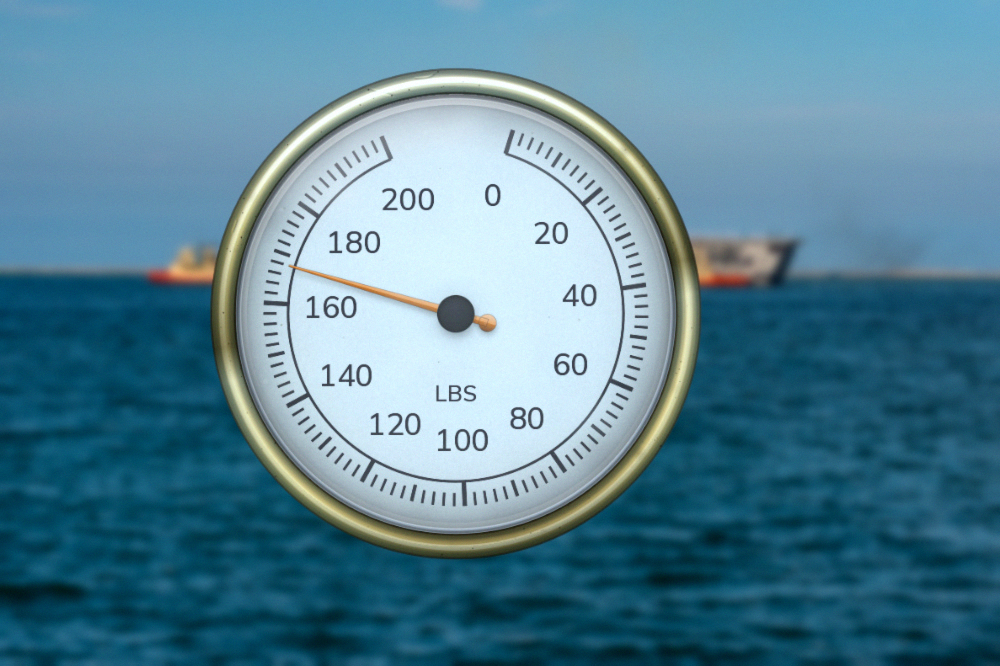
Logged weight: 168 lb
